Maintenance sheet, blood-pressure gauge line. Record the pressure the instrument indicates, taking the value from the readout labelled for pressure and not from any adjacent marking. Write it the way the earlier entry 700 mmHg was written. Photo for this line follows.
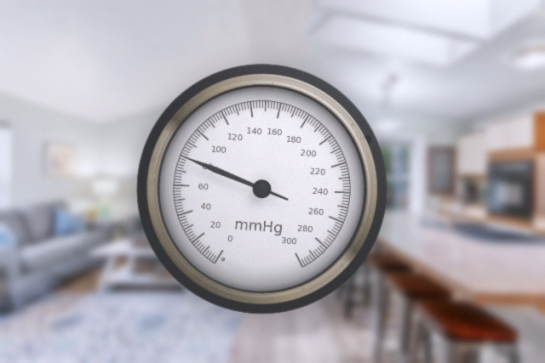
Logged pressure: 80 mmHg
